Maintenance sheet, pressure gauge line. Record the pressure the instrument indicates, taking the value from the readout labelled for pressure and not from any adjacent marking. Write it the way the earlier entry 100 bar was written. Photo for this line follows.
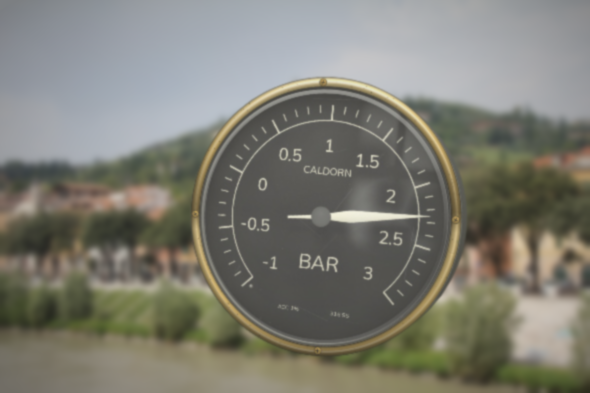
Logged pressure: 2.25 bar
